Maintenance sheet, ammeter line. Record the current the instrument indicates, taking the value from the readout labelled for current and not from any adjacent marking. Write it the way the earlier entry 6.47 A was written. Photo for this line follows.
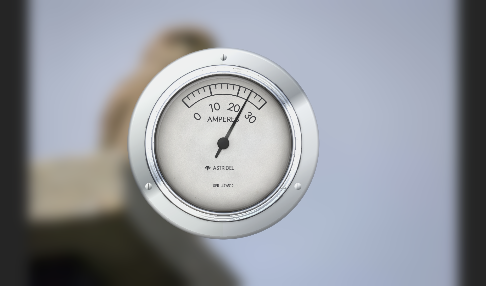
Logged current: 24 A
